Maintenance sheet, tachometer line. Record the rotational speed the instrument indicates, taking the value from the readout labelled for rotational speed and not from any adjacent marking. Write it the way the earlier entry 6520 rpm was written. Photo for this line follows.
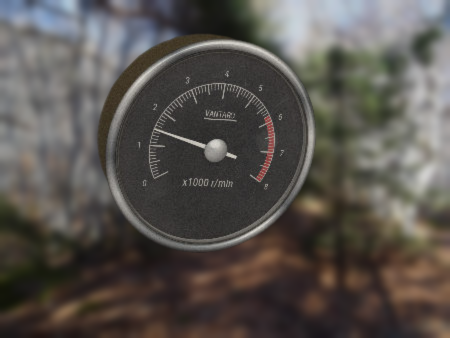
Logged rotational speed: 1500 rpm
